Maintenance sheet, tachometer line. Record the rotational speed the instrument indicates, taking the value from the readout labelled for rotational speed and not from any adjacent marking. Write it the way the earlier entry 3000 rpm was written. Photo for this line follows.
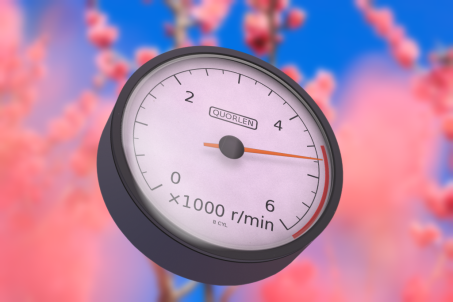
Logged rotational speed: 4750 rpm
